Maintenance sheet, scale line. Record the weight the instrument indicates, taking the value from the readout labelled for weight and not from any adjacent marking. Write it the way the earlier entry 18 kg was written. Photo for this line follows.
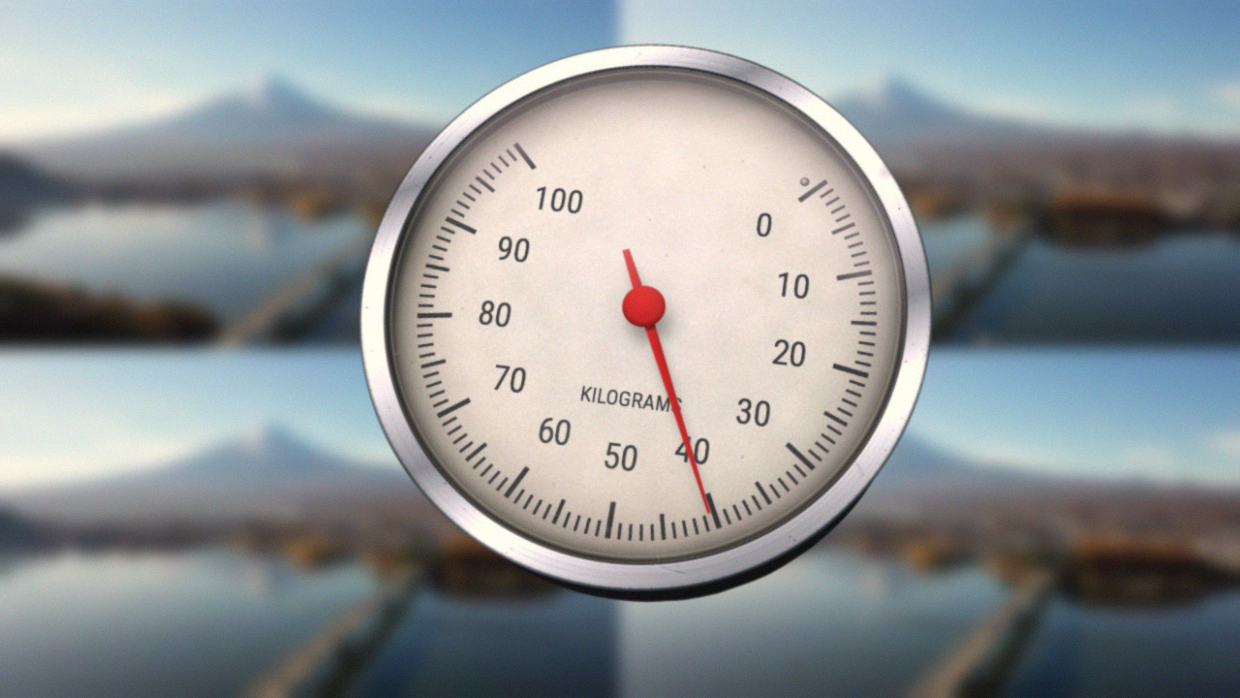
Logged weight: 40.5 kg
